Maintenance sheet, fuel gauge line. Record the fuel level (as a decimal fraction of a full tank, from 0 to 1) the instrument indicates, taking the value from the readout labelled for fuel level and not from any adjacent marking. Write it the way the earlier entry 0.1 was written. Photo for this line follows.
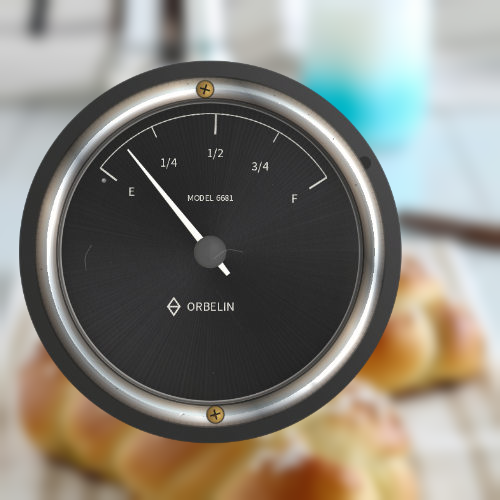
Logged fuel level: 0.125
